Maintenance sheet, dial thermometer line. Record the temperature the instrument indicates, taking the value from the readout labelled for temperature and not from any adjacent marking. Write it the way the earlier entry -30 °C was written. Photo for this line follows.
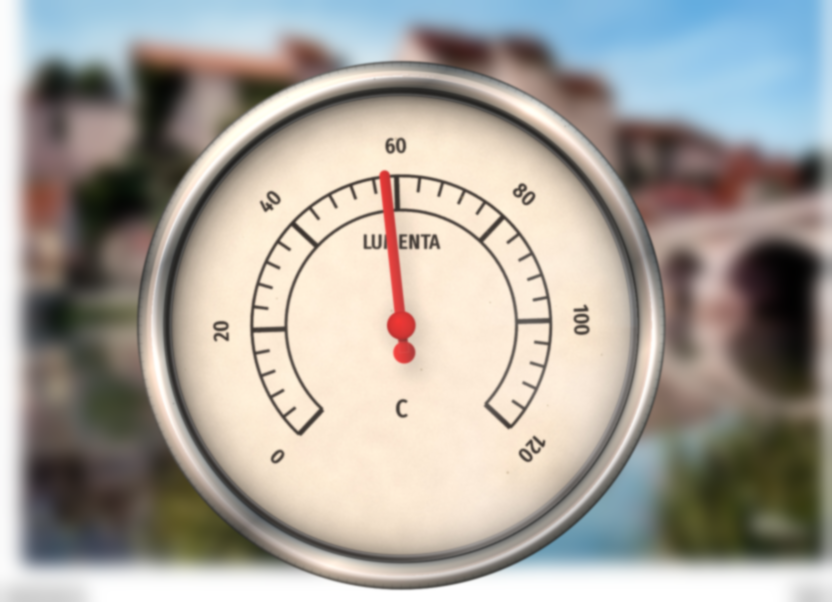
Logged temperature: 58 °C
